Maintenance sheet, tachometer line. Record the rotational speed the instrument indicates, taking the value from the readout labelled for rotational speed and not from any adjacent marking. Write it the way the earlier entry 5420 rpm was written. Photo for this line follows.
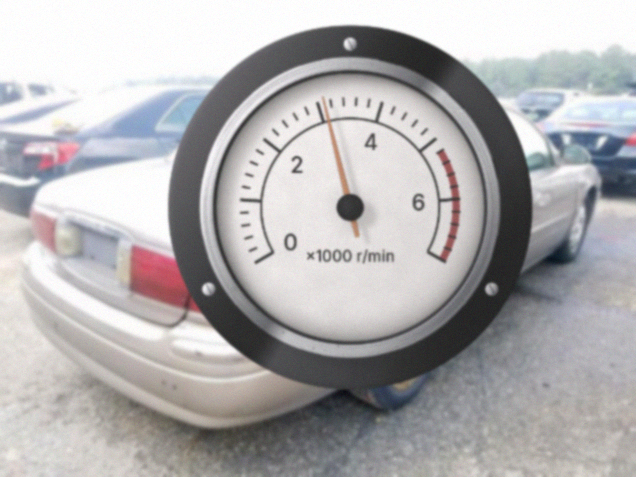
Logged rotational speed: 3100 rpm
